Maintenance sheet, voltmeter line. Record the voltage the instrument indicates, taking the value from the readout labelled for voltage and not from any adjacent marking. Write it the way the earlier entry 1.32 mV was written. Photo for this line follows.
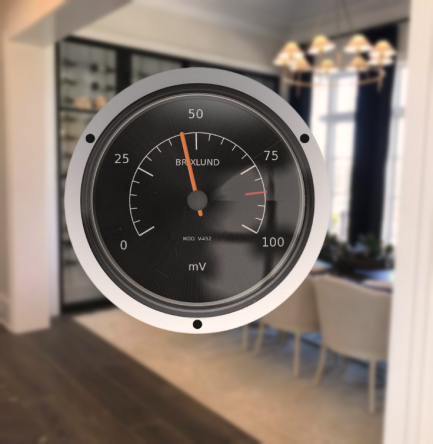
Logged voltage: 45 mV
